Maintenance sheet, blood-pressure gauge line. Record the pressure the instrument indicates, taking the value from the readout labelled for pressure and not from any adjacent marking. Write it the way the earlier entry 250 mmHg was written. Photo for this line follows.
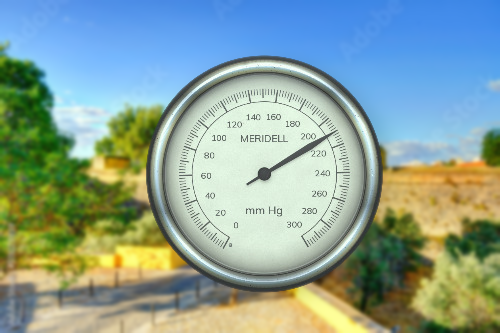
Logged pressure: 210 mmHg
